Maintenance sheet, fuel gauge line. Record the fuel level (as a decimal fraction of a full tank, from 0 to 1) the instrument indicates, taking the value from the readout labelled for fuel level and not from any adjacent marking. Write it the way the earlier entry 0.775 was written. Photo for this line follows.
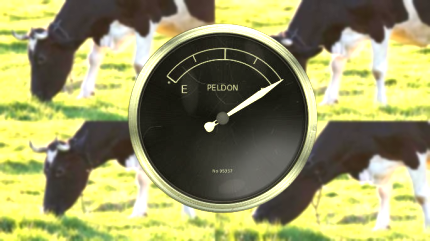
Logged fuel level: 1
